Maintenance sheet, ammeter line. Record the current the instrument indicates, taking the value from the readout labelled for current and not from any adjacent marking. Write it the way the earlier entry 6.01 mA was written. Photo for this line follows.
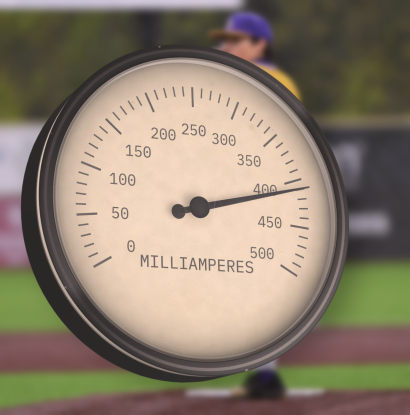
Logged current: 410 mA
